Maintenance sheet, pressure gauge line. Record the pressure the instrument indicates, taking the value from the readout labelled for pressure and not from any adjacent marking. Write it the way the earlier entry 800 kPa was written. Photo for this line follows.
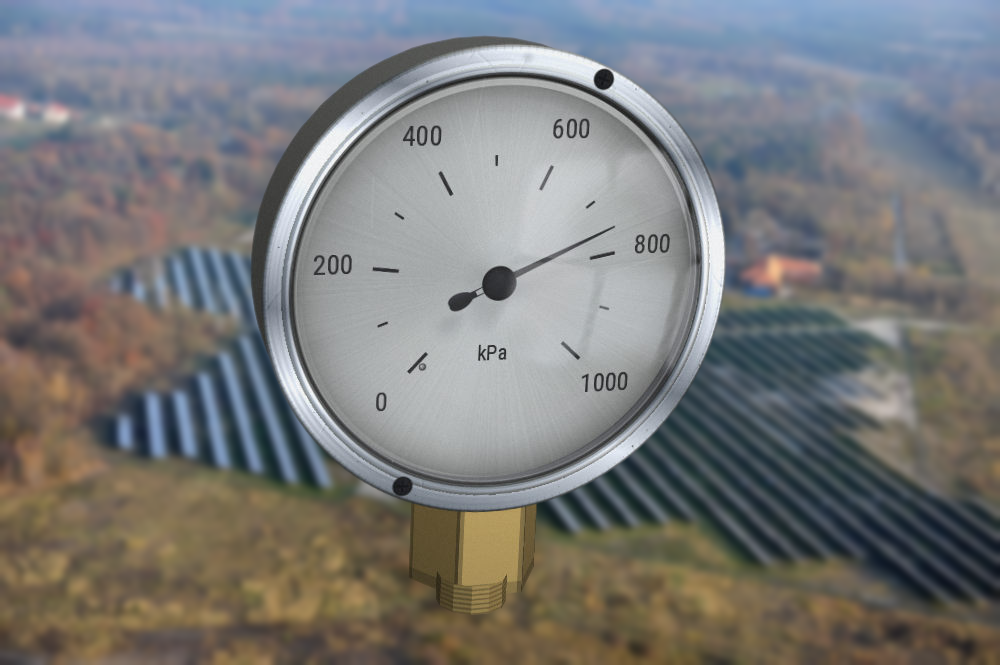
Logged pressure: 750 kPa
